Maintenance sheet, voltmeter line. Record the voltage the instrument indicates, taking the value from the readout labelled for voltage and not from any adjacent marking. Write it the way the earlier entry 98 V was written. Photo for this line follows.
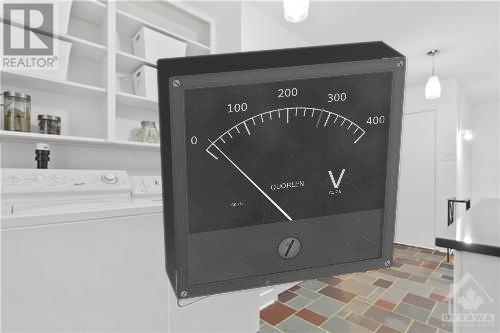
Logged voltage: 20 V
